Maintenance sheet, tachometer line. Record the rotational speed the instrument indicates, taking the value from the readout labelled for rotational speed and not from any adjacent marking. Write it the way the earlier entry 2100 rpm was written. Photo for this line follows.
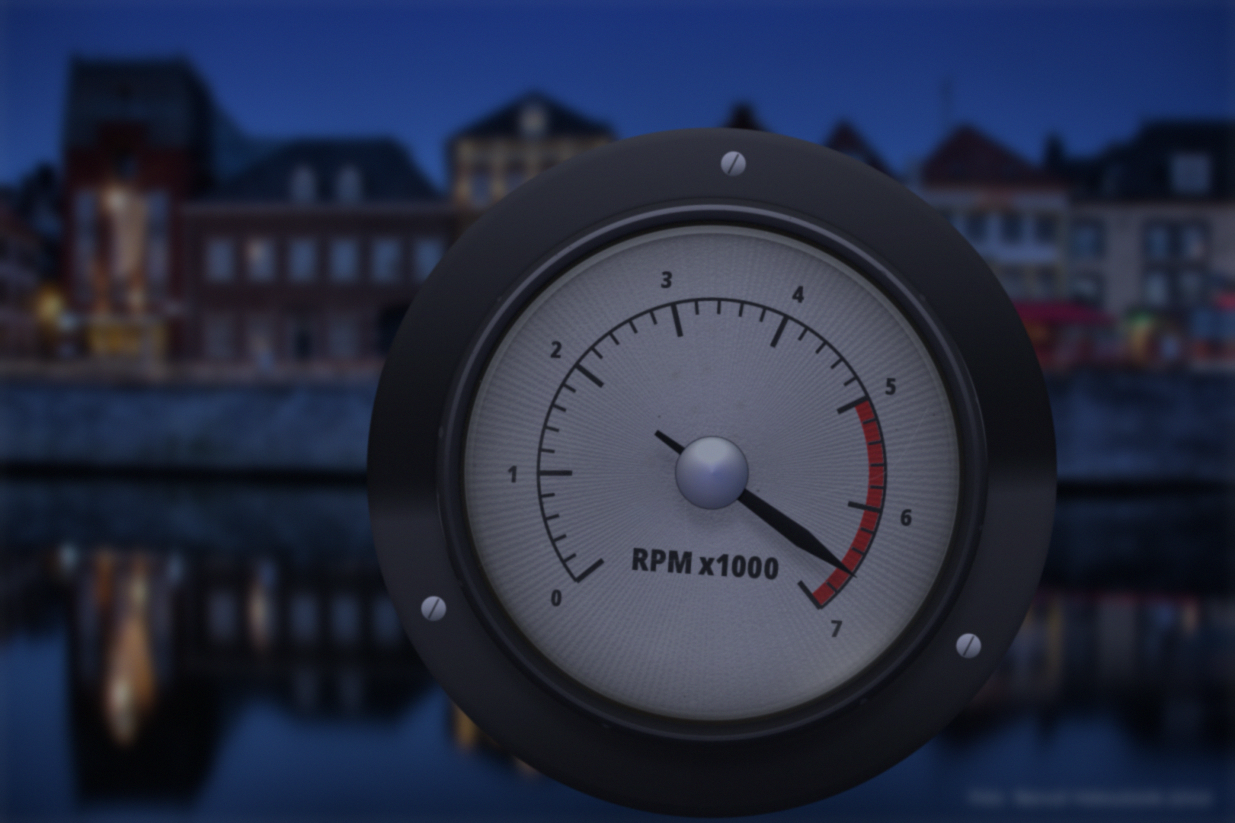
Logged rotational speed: 6600 rpm
